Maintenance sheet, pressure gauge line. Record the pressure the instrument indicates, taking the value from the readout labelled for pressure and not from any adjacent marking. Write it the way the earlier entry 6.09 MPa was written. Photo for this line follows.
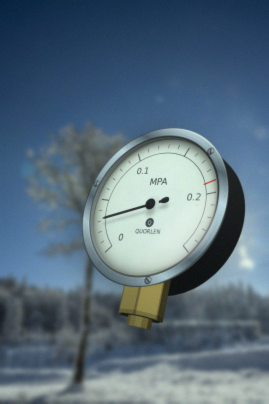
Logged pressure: 0.03 MPa
